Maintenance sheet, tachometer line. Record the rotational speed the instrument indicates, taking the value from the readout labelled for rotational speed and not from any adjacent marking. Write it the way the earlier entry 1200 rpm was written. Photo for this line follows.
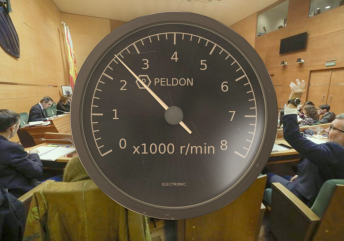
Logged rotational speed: 2500 rpm
